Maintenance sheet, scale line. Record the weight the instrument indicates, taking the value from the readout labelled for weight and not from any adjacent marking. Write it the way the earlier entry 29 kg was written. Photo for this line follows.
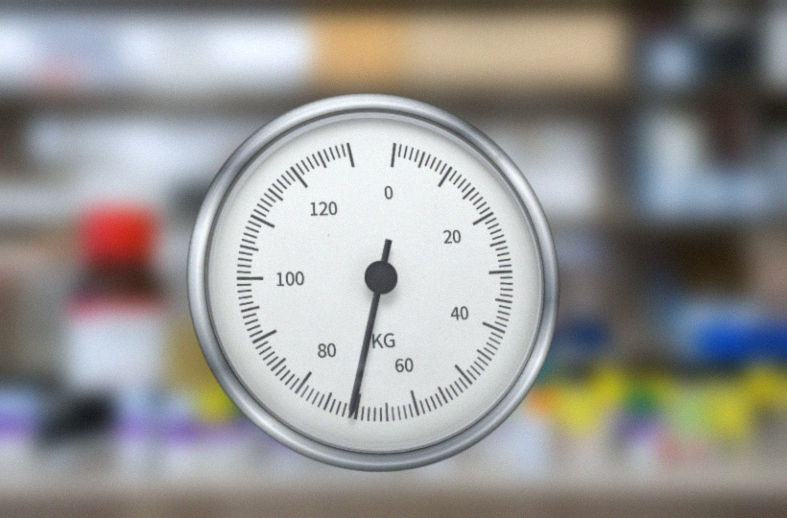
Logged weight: 71 kg
